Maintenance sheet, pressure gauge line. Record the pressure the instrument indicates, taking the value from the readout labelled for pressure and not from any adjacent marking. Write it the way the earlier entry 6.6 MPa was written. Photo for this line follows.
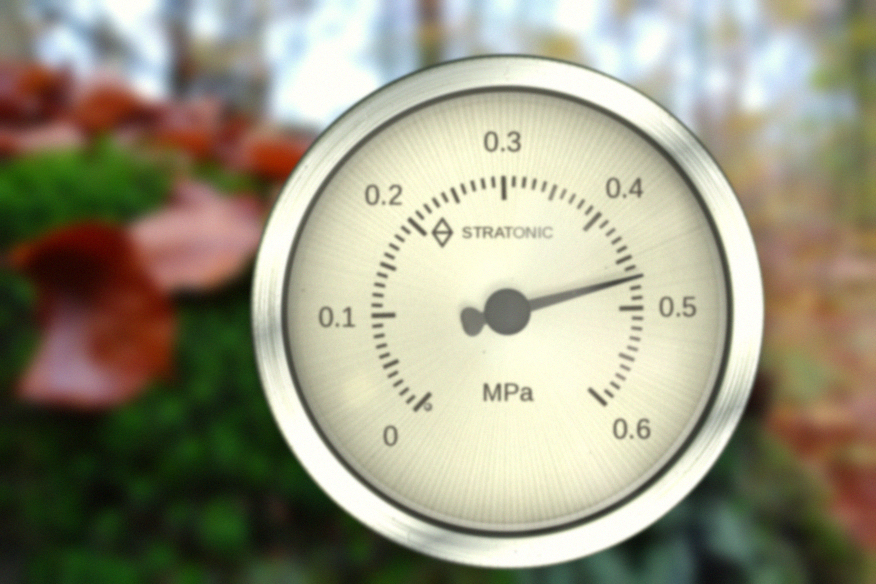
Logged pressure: 0.47 MPa
